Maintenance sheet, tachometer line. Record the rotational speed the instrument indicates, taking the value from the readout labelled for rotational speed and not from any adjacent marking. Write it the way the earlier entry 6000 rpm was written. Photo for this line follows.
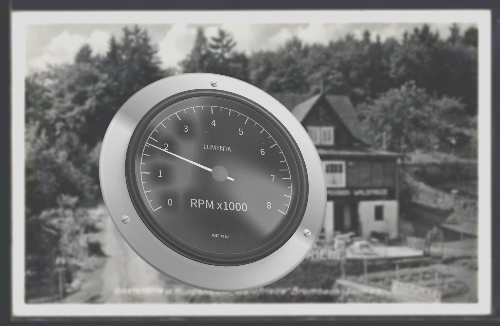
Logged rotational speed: 1750 rpm
